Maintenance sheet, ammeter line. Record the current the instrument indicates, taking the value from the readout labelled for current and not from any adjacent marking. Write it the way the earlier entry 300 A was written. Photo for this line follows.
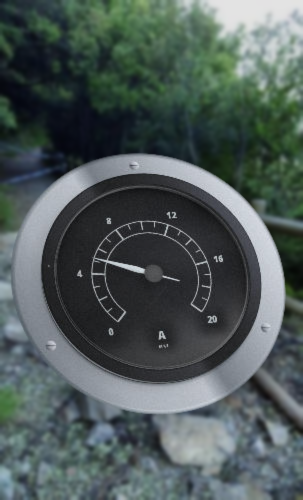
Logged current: 5 A
